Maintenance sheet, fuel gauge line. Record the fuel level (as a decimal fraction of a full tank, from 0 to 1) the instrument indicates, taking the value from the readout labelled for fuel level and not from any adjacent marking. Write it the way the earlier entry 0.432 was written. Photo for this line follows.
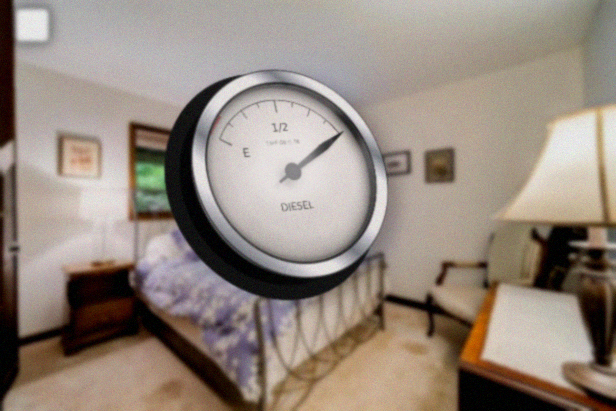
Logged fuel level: 1
